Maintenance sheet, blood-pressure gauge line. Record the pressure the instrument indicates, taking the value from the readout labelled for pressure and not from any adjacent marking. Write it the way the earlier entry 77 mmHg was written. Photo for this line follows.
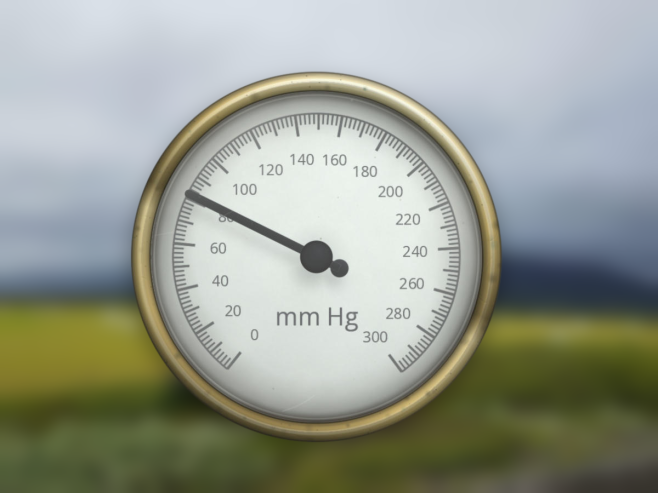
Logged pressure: 82 mmHg
